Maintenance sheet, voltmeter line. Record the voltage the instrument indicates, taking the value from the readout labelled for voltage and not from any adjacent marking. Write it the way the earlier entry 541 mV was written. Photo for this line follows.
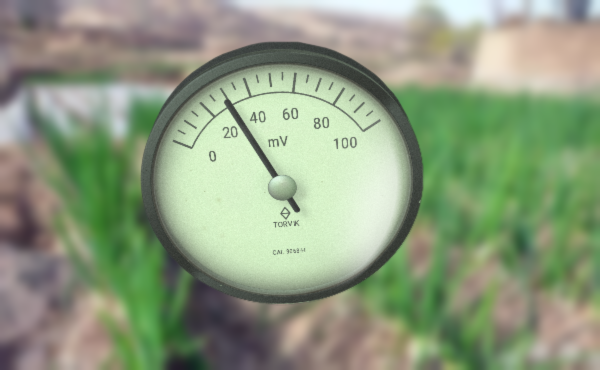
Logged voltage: 30 mV
